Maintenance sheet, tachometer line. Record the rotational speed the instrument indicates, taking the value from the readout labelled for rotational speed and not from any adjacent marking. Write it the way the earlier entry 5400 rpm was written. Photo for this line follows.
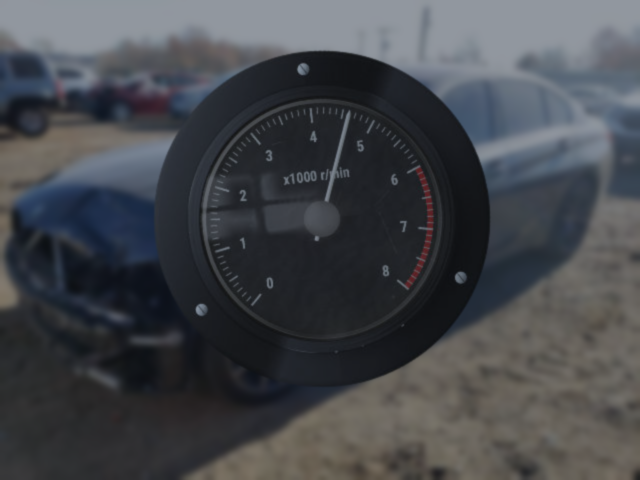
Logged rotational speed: 4600 rpm
